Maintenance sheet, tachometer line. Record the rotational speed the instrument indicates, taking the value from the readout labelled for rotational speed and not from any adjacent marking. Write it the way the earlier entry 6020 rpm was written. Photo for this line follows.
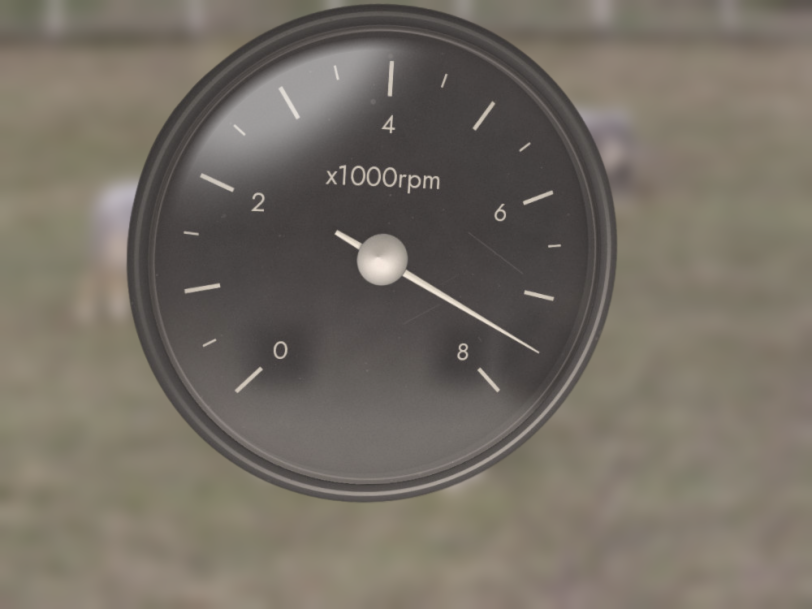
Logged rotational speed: 7500 rpm
